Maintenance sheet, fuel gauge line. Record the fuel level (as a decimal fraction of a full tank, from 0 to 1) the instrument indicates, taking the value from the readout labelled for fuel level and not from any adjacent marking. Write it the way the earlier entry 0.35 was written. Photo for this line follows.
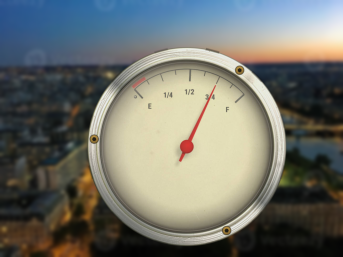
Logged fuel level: 0.75
